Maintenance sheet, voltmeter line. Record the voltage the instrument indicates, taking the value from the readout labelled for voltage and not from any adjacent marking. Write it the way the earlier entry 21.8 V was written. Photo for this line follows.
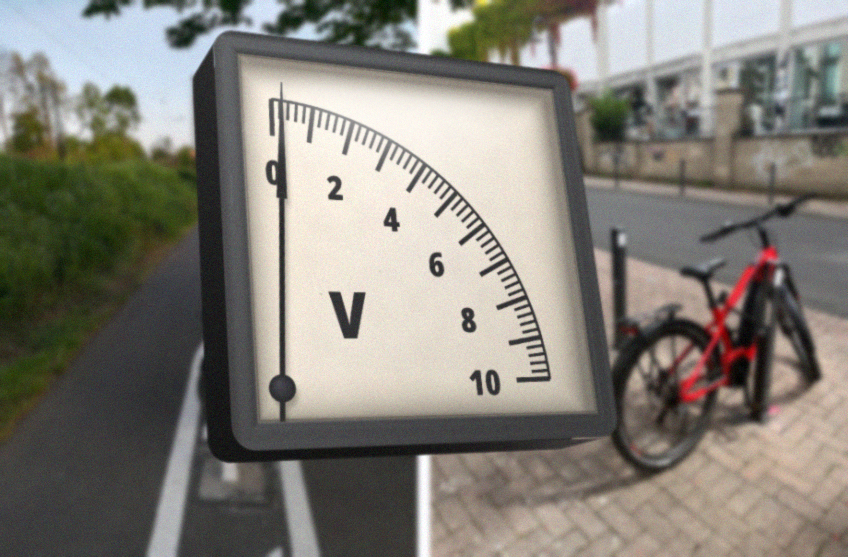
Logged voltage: 0.2 V
